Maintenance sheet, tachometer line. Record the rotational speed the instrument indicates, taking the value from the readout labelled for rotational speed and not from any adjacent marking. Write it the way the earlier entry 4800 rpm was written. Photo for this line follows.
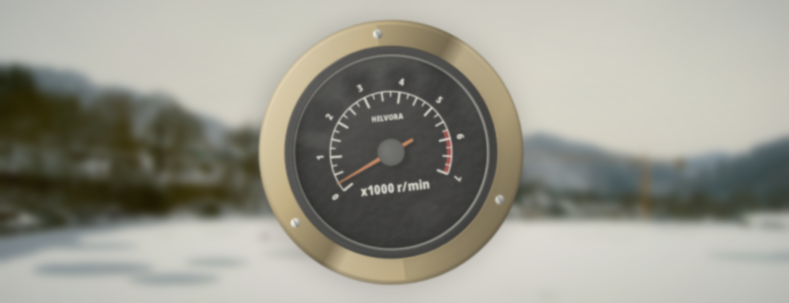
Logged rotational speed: 250 rpm
